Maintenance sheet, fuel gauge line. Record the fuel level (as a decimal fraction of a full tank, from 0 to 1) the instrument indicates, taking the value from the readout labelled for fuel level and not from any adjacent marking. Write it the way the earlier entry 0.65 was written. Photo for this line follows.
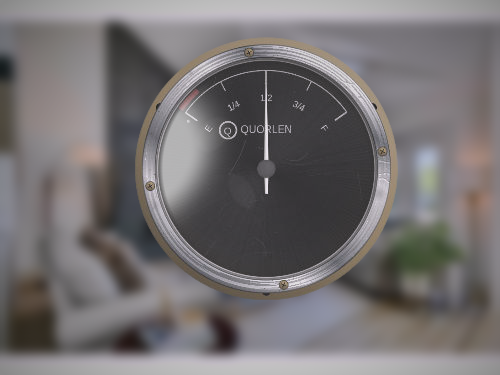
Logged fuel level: 0.5
